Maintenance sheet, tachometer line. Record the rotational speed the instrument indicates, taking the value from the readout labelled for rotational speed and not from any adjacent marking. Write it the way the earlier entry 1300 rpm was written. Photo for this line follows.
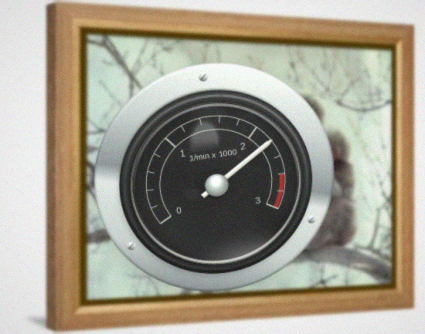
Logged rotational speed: 2200 rpm
